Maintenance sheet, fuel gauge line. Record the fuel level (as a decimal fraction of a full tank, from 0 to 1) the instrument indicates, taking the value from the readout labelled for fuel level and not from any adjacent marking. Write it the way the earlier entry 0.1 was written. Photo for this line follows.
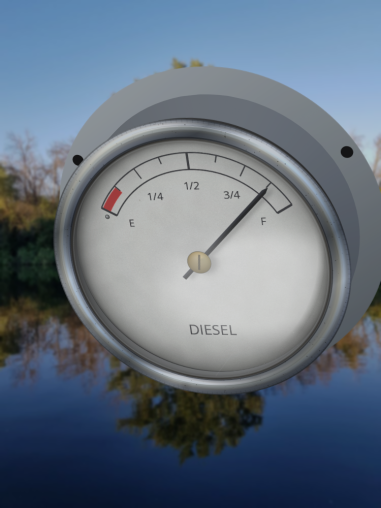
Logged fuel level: 0.875
